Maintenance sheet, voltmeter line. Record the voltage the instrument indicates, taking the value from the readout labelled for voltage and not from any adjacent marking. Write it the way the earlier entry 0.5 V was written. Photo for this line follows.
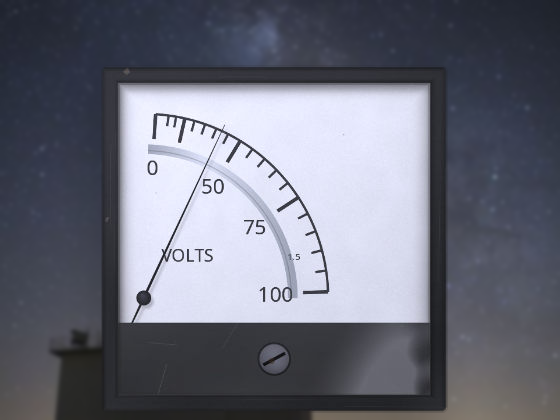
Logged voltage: 42.5 V
